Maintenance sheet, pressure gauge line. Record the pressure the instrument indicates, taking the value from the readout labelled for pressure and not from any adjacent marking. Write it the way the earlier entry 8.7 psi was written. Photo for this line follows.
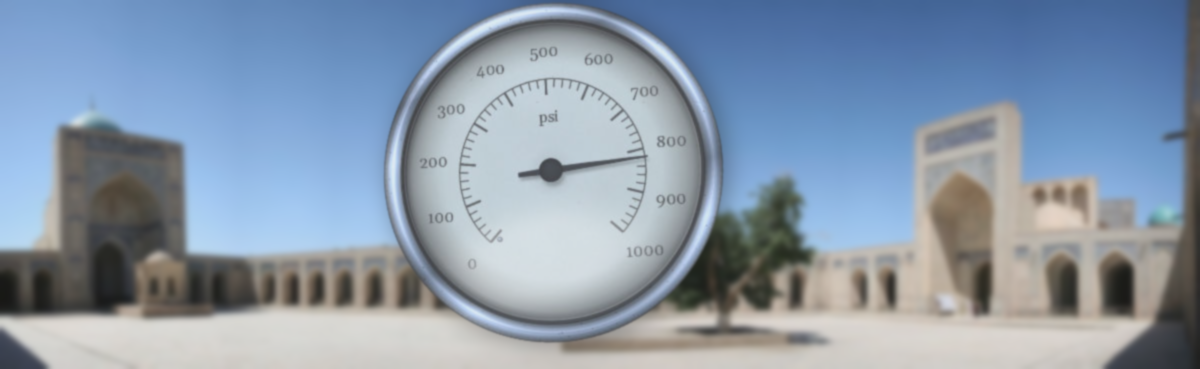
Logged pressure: 820 psi
